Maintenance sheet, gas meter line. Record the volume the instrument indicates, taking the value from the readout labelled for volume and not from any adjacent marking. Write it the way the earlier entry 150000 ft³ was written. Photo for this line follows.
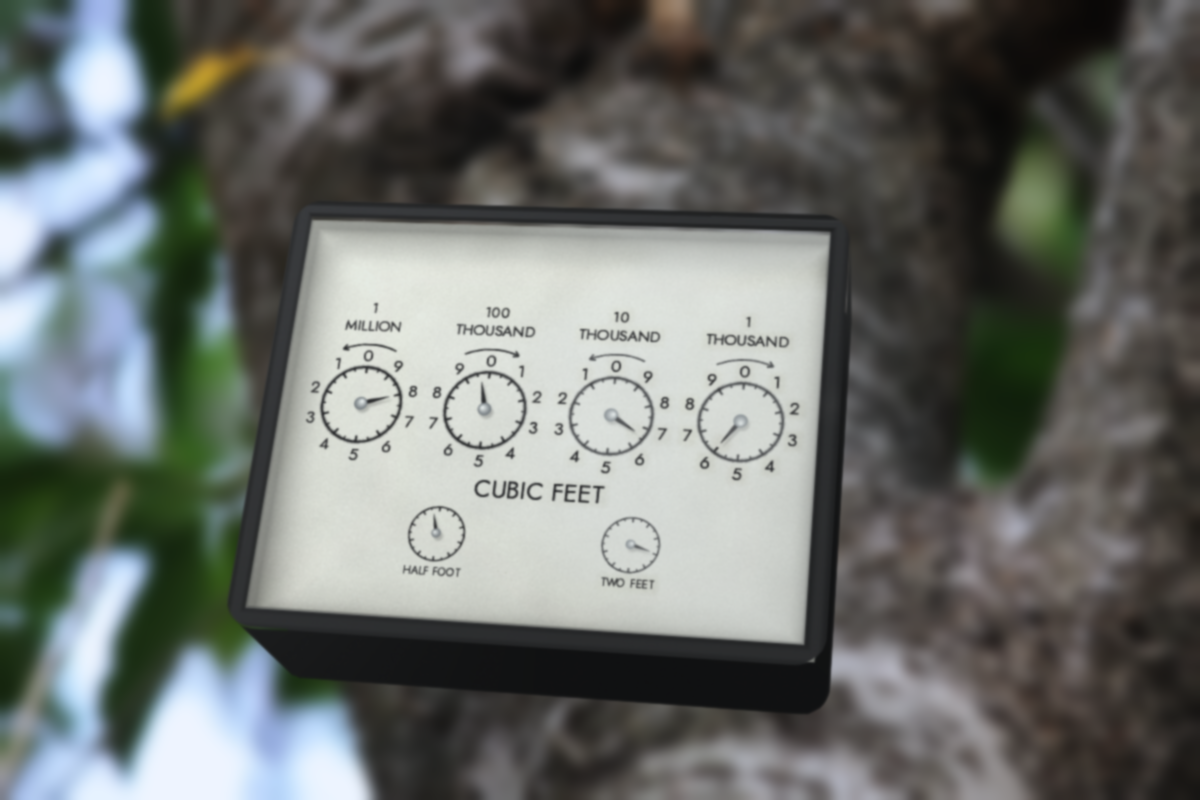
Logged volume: 796600 ft³
